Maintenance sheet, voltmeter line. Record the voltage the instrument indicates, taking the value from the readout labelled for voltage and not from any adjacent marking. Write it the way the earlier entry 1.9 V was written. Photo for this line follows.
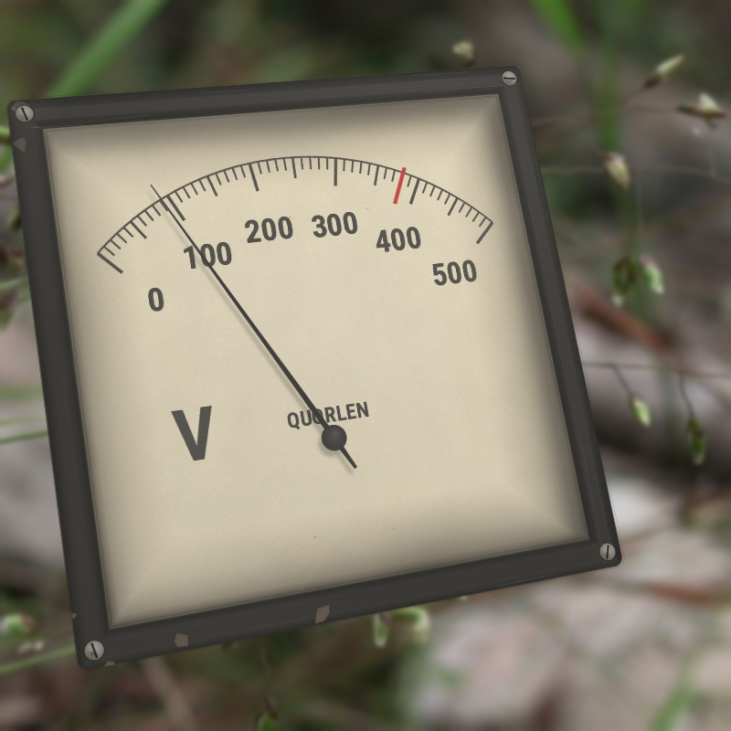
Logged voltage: 90 V
